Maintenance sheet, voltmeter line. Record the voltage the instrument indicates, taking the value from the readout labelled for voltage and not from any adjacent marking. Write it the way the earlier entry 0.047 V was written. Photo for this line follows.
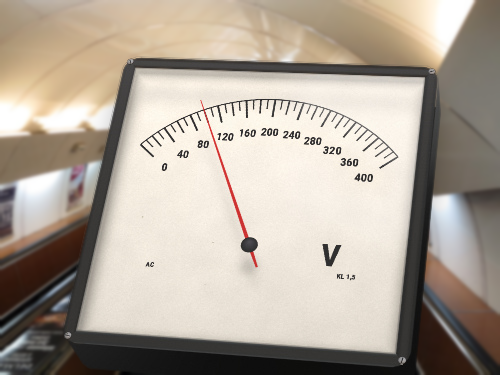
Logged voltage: 100 V
